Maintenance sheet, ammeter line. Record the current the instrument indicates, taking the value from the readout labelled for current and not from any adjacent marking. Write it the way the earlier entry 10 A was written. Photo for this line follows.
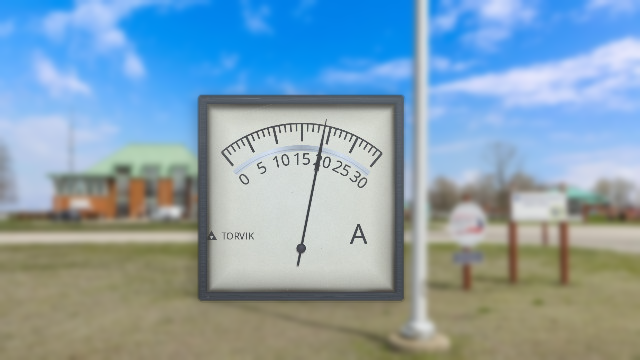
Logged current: 19 A
